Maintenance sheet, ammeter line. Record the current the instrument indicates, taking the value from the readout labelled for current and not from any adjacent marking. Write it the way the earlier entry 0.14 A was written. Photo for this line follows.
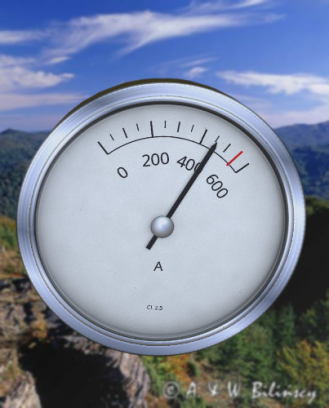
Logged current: 450 A
